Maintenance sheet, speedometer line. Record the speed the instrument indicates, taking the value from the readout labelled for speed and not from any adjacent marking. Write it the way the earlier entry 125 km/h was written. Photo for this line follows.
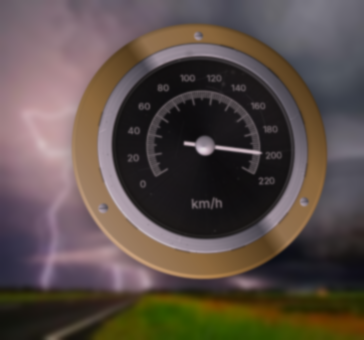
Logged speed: 200 km/h
